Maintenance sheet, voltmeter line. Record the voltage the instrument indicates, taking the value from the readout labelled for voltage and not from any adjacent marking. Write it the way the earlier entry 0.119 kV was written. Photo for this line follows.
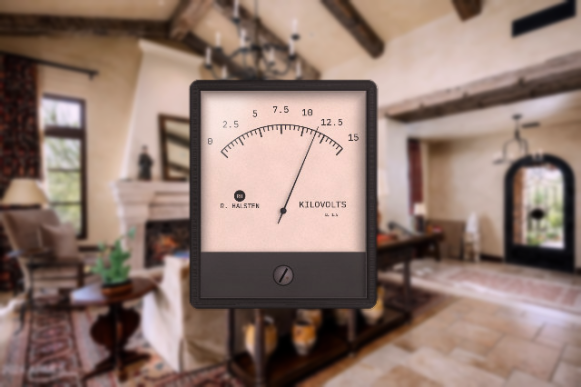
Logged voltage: 11.5 kV
